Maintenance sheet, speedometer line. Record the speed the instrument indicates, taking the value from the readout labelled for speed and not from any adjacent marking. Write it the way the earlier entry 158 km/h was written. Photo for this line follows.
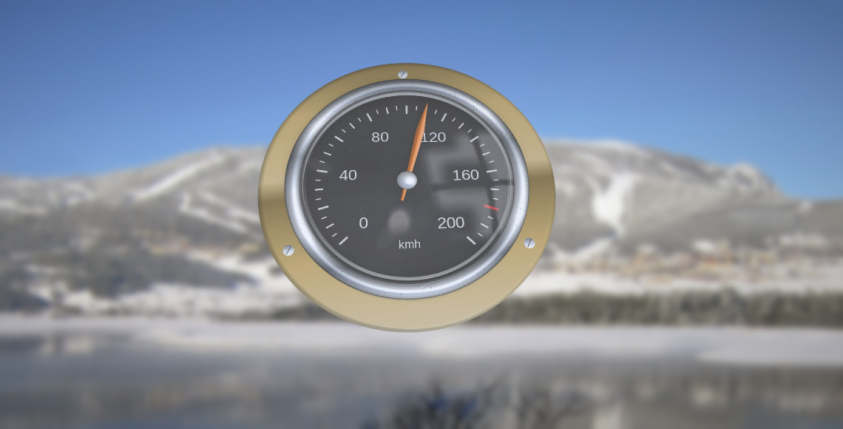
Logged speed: 110 km/h
